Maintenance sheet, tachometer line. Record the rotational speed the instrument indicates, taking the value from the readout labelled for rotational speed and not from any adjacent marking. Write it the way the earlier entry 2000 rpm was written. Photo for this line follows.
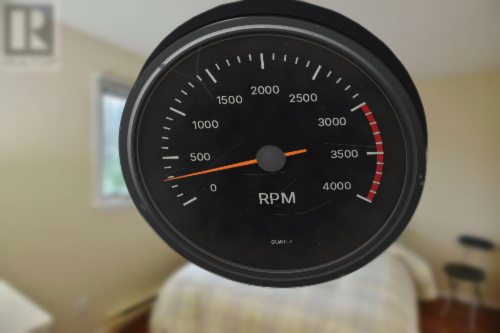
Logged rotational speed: 300 rpm
